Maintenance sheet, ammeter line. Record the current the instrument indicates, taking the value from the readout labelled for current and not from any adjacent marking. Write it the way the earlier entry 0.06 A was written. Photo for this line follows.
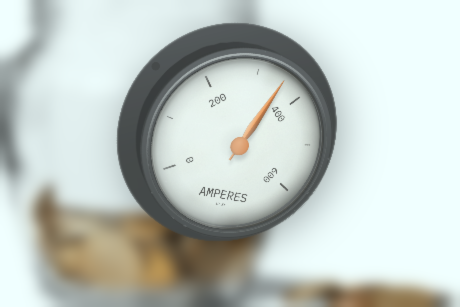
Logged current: 350 A
